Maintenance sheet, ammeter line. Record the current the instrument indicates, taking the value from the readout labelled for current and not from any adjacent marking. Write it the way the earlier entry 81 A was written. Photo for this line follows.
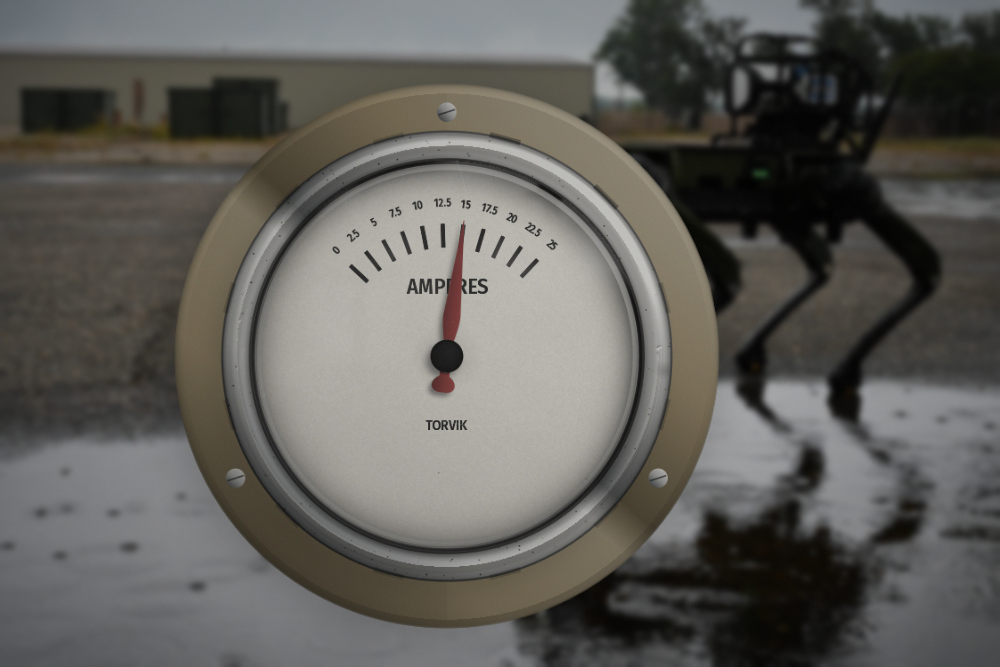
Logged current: 15 A
